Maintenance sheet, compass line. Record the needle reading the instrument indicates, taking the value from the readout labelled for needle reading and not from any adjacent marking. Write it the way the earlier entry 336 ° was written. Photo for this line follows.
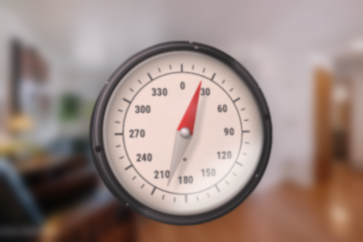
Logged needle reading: 20 °
